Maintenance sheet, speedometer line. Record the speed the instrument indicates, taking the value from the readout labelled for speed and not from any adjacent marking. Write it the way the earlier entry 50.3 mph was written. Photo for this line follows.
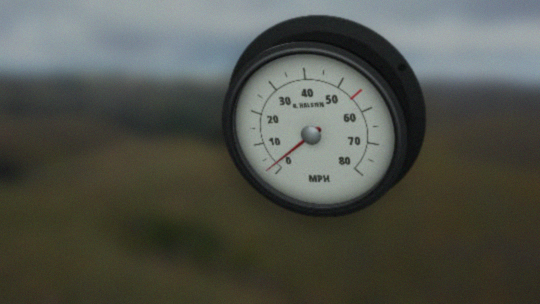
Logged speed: 2.5 mph
